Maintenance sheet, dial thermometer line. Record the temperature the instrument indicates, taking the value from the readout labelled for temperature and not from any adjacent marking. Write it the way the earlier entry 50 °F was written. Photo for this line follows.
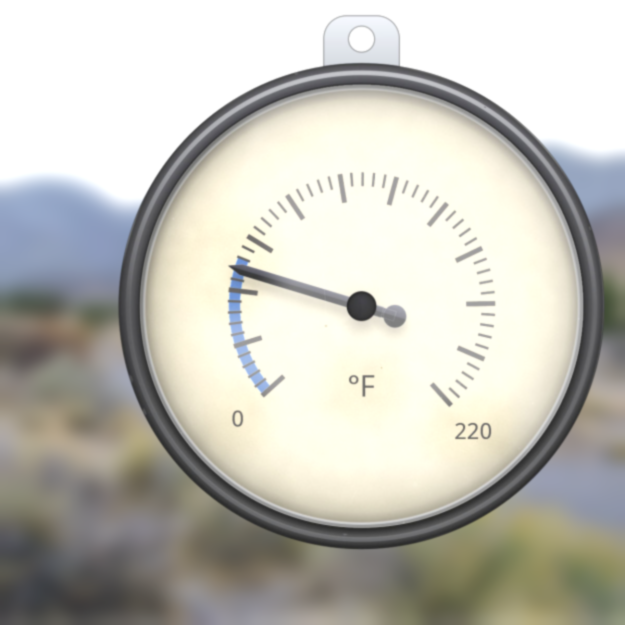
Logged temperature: 48 °F
